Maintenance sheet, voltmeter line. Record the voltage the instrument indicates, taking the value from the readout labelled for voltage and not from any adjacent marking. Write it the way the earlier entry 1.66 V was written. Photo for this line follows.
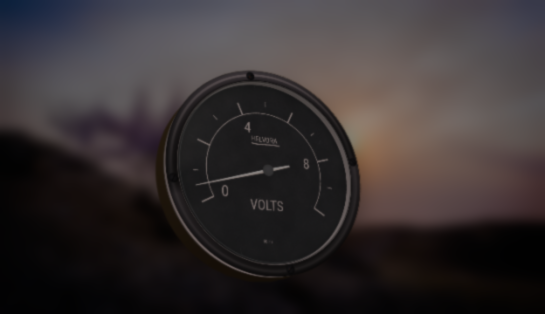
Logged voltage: 0.5 V
